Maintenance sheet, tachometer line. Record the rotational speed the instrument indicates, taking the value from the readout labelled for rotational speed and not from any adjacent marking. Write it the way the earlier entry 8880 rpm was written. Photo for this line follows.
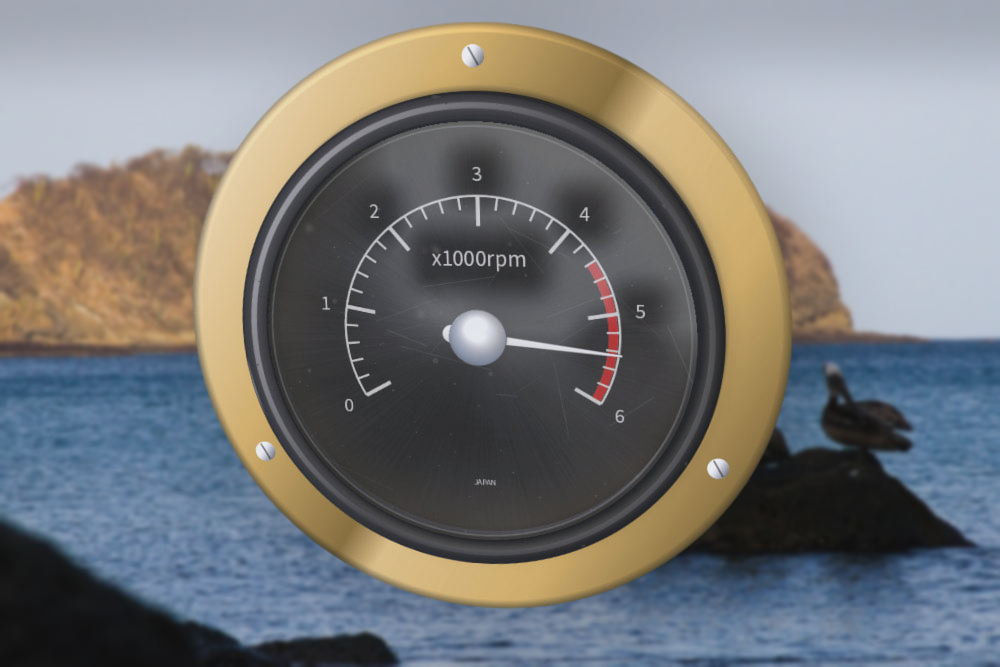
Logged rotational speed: 5400 rpm
